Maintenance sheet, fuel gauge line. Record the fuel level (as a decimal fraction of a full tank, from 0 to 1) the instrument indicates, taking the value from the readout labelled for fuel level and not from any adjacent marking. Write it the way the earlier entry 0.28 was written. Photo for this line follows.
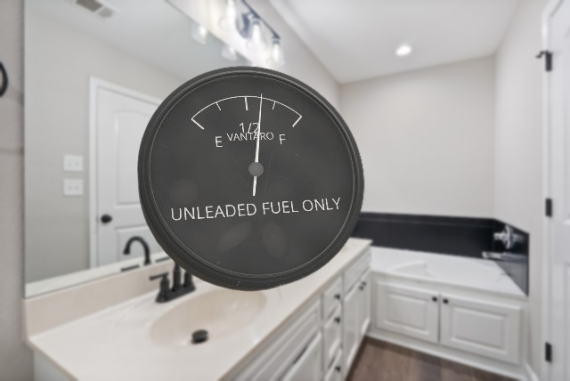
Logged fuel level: 0.625
